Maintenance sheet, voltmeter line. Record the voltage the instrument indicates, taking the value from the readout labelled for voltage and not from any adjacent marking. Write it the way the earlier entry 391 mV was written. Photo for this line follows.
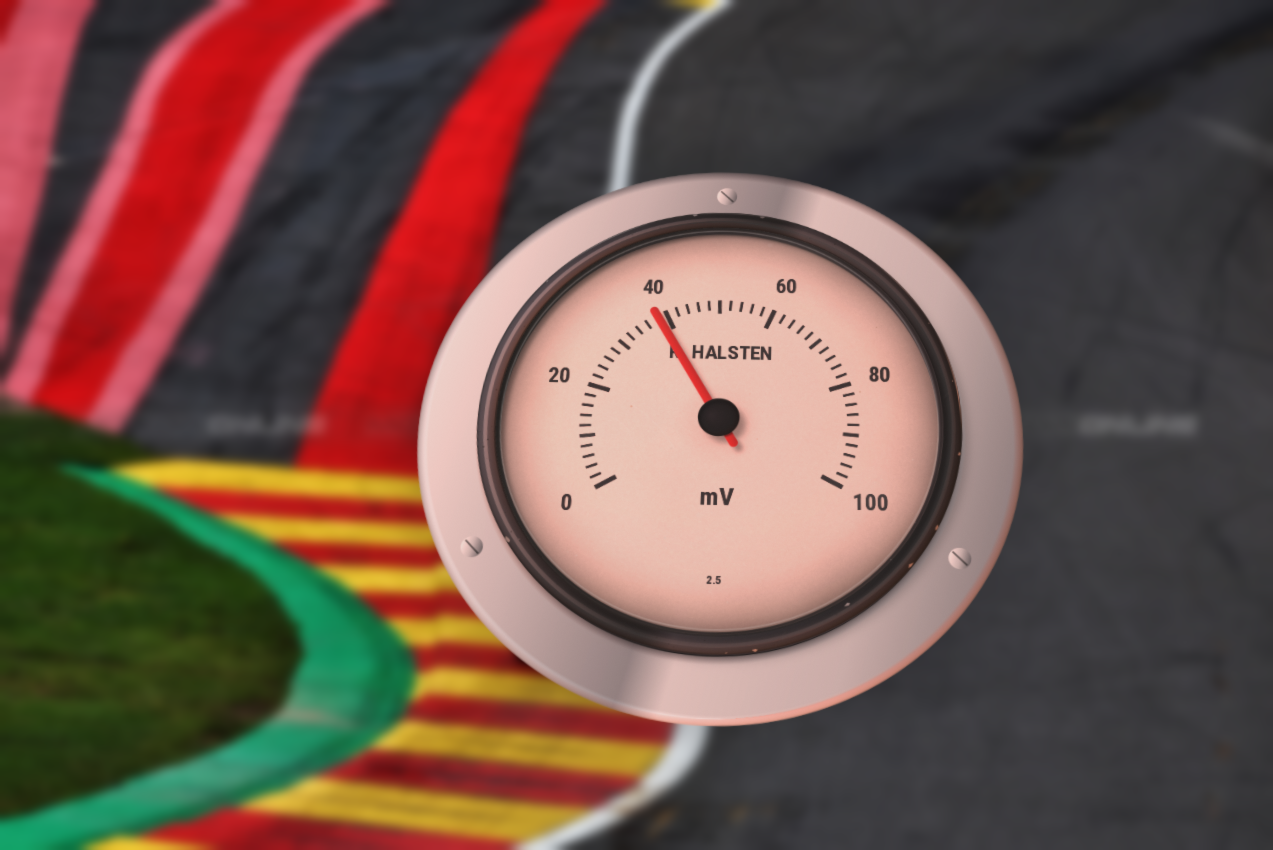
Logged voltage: 38 mV
